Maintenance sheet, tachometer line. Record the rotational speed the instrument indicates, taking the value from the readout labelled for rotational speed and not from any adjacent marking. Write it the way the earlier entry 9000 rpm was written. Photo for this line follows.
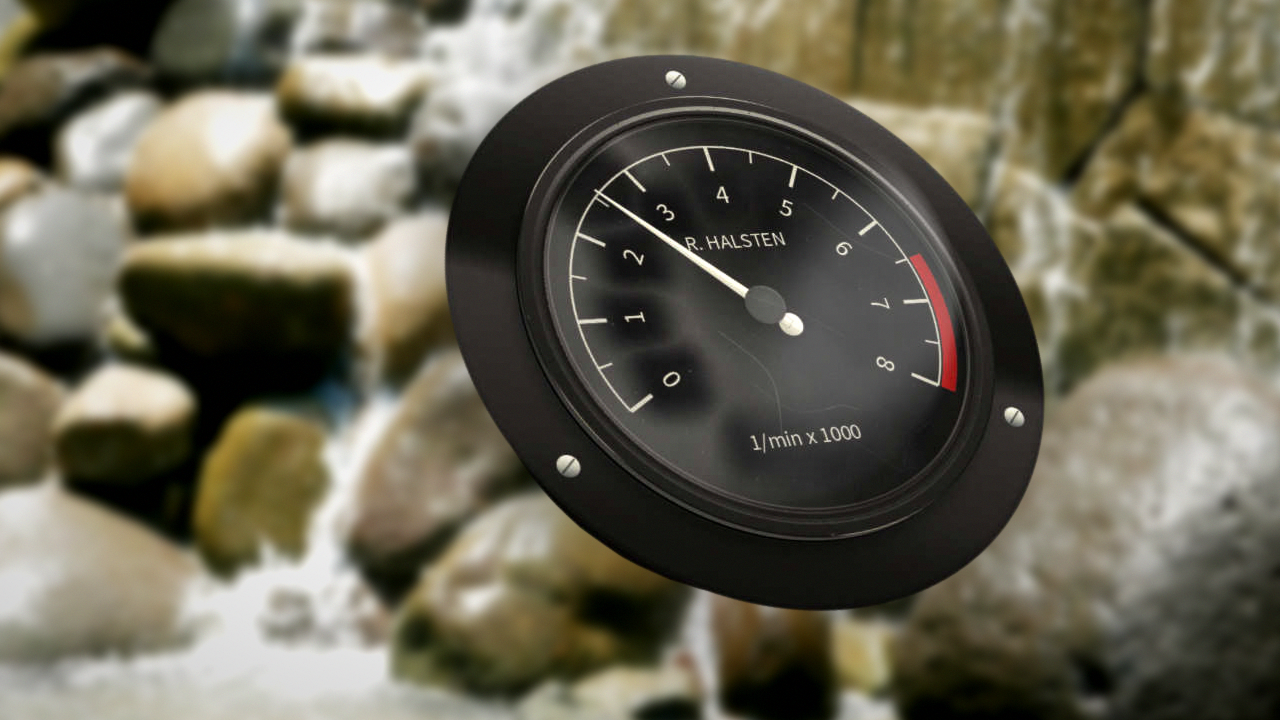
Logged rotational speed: 2500 rpm
